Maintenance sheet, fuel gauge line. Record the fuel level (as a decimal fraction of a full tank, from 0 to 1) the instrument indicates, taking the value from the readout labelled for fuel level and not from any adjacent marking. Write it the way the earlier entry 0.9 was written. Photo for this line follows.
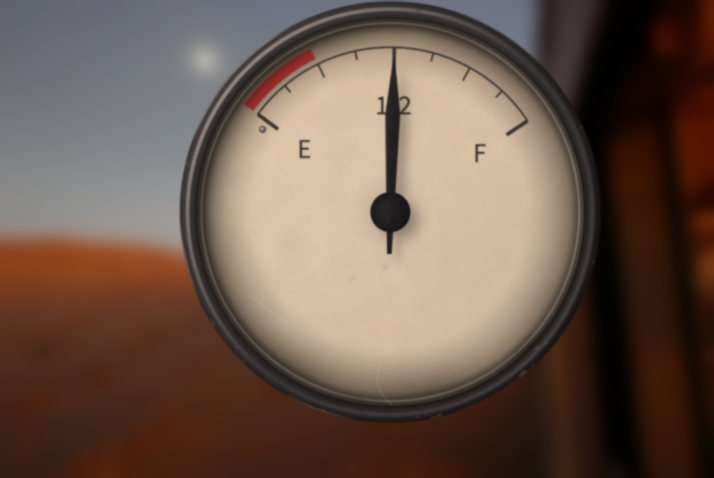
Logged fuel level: 0.5
